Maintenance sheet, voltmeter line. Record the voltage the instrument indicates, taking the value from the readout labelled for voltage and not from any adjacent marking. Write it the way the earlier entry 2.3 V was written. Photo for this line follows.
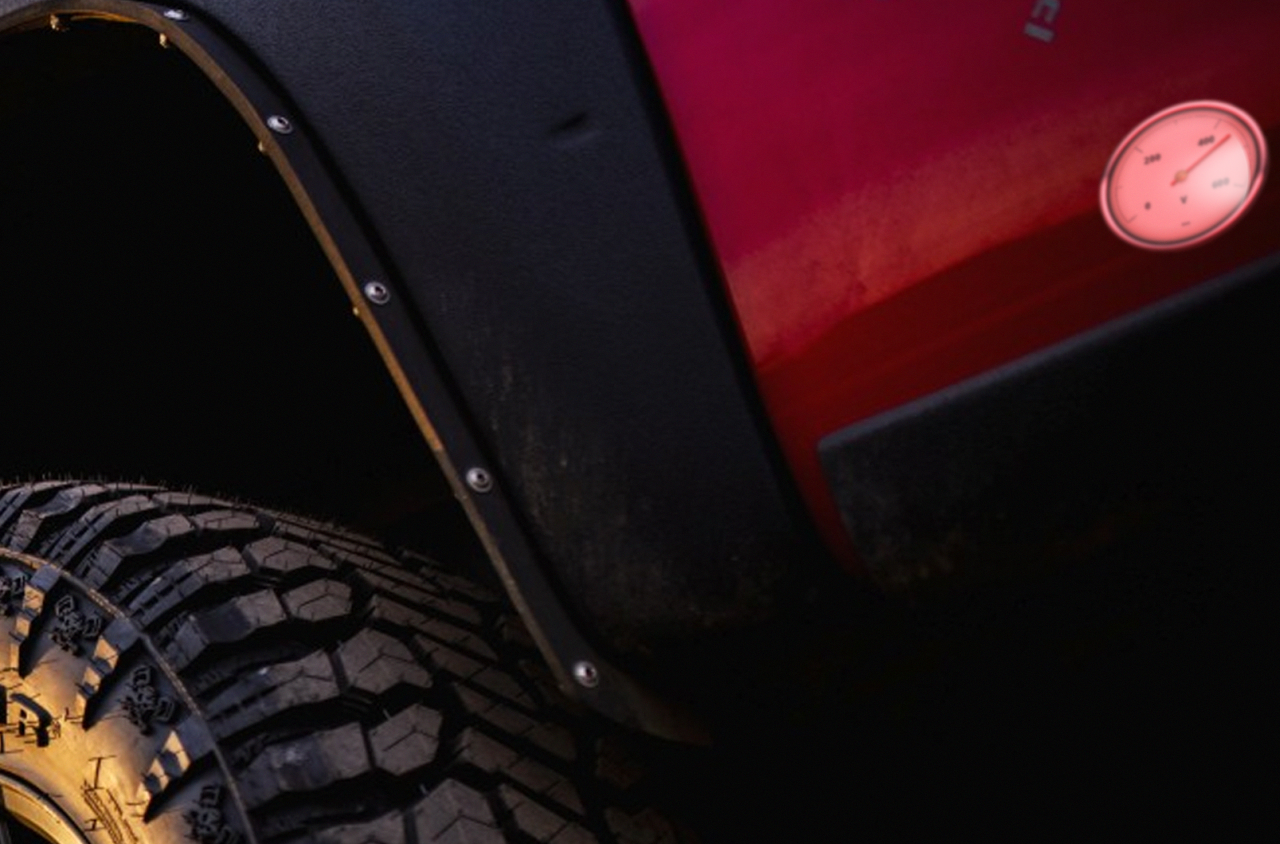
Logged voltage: 450 V
